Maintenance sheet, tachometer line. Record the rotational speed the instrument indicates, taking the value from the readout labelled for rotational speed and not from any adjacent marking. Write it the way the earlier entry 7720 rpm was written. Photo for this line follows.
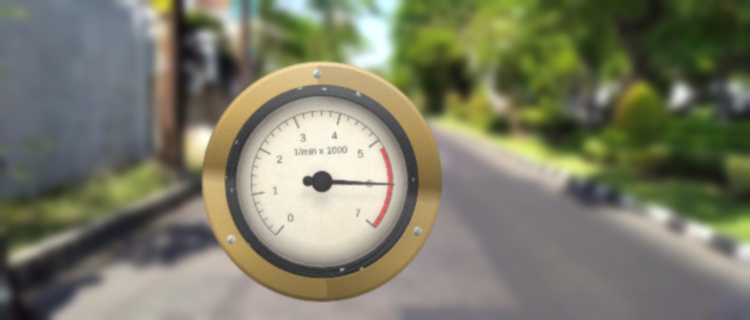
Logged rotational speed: 6000 rpm
